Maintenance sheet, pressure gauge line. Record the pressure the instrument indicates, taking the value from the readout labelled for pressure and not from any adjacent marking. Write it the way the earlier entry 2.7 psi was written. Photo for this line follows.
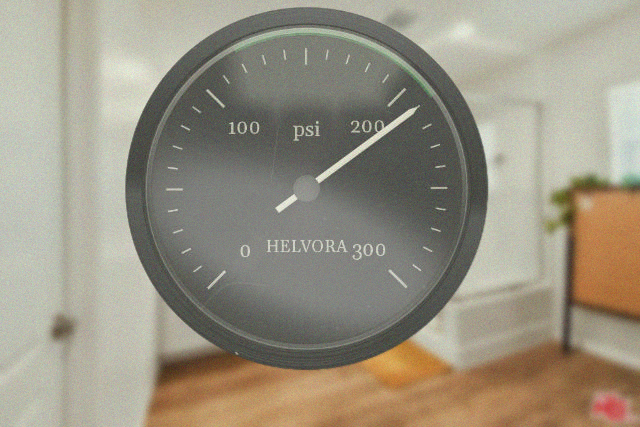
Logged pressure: 210 psi
